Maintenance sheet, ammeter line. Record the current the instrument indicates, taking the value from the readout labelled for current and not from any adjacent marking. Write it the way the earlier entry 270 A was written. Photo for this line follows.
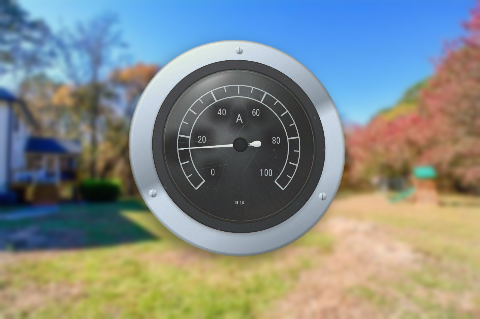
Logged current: 15 A
